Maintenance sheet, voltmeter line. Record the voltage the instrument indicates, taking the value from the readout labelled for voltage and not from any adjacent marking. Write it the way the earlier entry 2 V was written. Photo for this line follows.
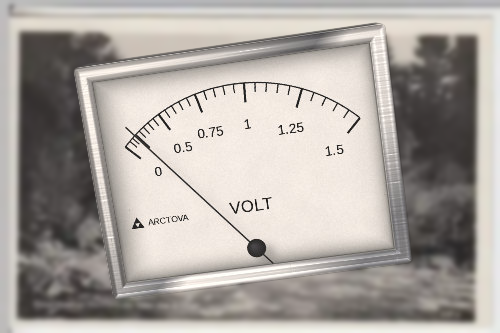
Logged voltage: 0.25 V
